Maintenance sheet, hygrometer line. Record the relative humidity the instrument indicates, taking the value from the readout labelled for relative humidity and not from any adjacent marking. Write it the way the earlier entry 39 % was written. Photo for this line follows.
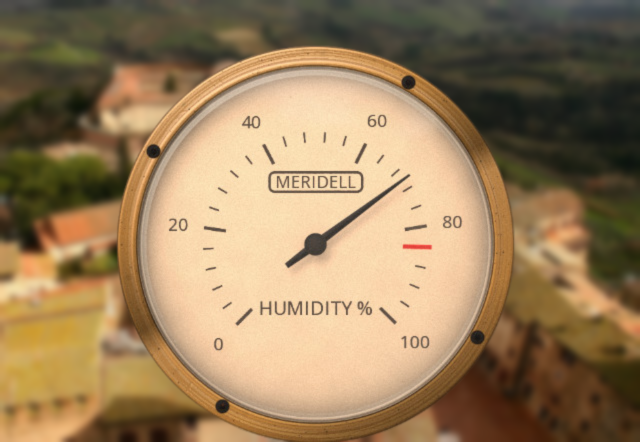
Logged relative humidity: 70 %
